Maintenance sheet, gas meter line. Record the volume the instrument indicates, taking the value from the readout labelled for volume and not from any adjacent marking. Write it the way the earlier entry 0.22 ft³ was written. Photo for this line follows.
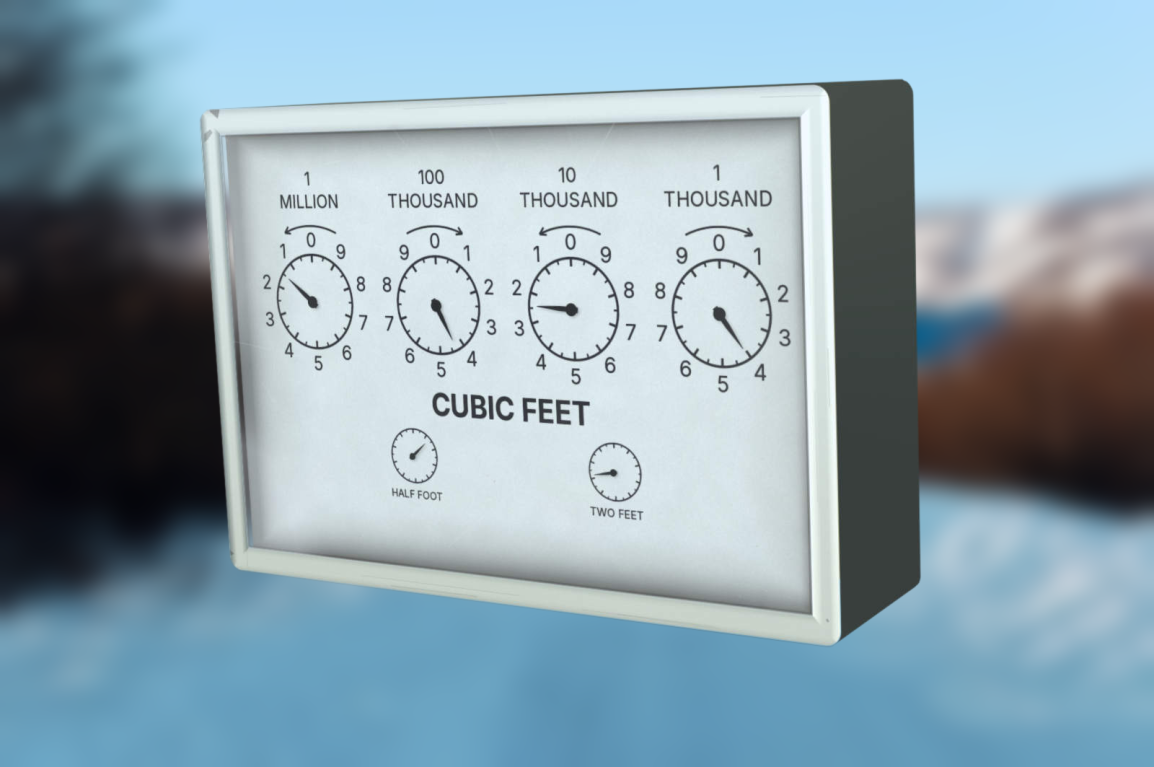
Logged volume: 142400 ft³
